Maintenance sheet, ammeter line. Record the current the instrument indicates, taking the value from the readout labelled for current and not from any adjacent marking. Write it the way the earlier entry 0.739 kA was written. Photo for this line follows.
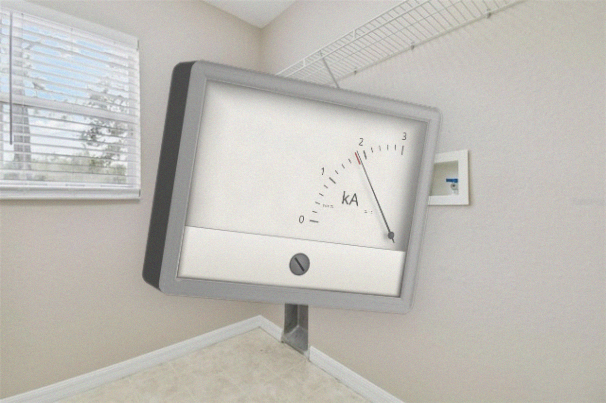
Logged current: 1.8 kA
